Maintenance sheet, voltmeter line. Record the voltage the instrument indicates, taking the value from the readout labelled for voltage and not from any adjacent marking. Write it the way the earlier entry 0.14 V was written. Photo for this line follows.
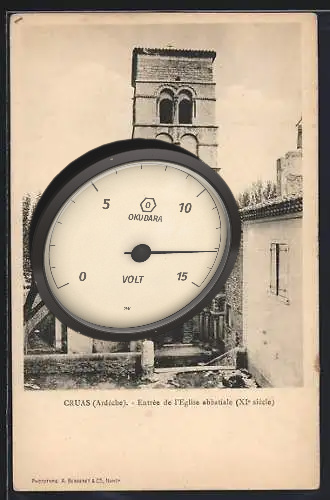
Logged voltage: 13 V
